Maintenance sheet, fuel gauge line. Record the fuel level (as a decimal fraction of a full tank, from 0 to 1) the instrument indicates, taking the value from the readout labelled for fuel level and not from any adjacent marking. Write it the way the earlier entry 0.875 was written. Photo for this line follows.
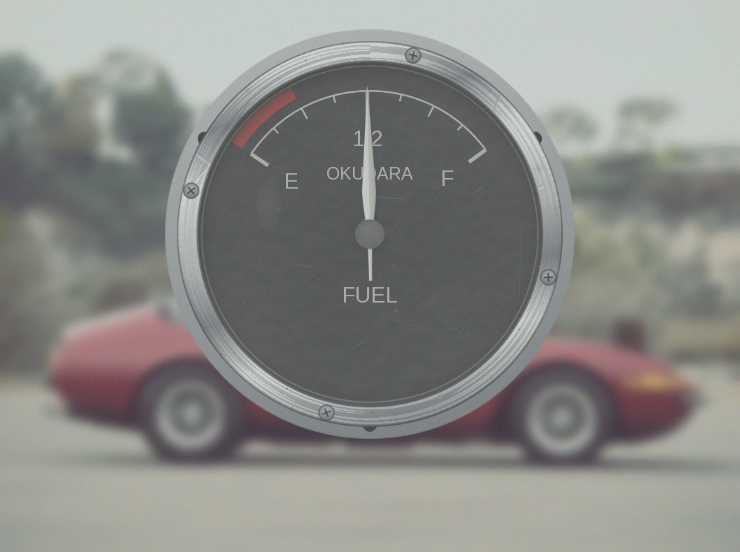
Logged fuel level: 0.5
